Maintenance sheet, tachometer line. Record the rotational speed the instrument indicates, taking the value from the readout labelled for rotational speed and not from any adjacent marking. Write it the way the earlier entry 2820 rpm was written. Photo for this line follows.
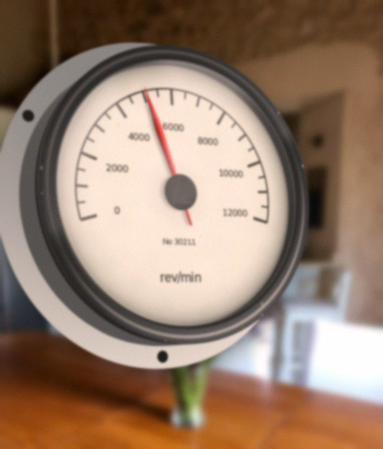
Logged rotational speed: 5000 rpm
